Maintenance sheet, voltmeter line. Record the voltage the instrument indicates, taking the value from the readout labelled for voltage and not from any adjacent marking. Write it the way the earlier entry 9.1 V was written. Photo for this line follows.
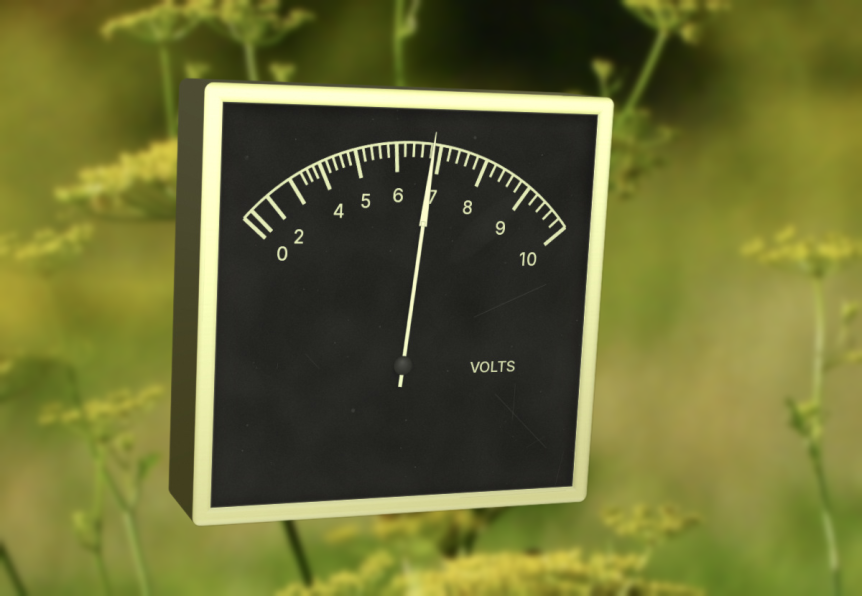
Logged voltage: 6.8 V
